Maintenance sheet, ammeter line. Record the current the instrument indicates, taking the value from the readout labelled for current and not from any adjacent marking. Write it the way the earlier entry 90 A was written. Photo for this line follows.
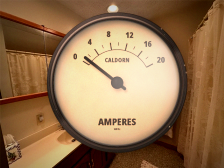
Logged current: 1 A
